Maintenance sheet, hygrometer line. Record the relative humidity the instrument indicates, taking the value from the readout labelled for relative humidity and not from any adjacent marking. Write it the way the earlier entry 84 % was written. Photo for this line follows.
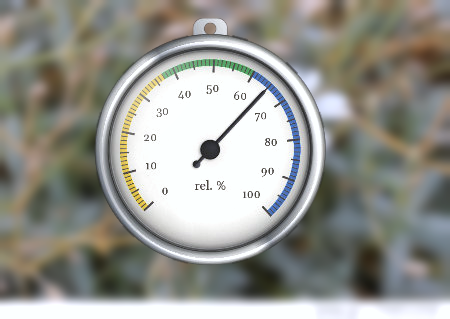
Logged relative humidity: 65 %
